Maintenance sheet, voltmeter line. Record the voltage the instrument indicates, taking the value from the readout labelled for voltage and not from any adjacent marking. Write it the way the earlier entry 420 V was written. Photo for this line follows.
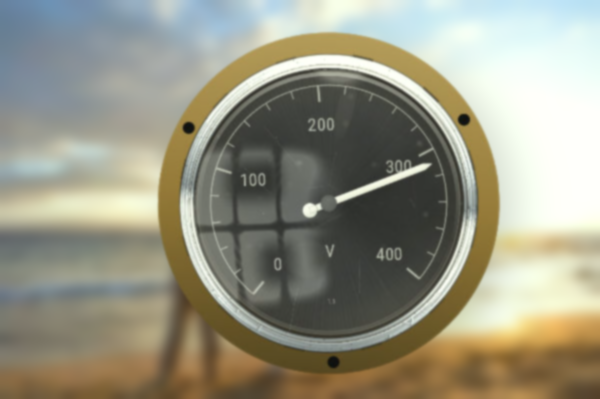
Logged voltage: 310 V
